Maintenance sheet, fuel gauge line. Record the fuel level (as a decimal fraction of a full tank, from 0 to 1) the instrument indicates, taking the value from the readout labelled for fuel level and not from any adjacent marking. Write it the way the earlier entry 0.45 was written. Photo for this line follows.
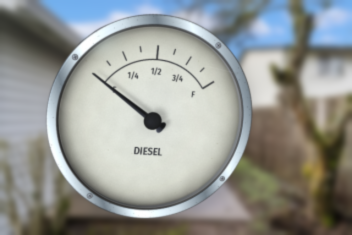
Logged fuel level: 0
